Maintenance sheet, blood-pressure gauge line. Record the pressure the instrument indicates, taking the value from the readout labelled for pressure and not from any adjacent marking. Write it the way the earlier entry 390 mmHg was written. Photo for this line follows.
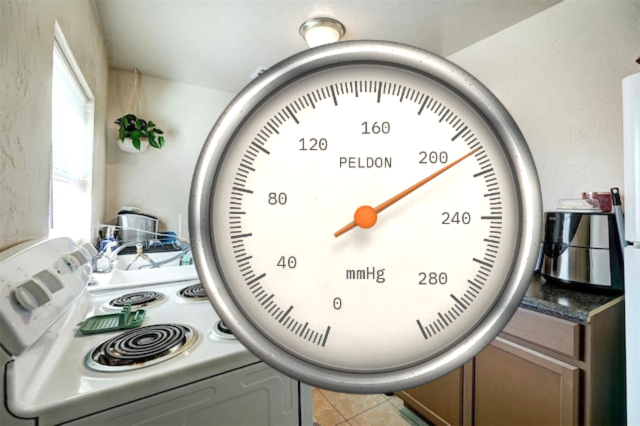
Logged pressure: 210 mmHg
